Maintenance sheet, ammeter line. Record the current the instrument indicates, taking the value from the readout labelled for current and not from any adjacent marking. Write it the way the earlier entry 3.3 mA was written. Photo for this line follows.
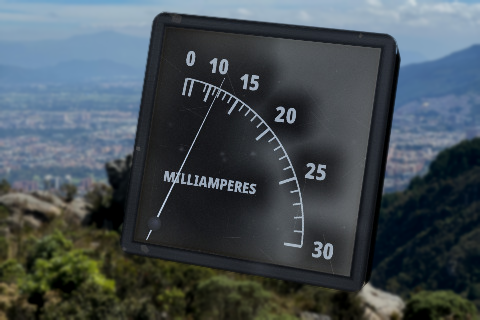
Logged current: 12 mA
